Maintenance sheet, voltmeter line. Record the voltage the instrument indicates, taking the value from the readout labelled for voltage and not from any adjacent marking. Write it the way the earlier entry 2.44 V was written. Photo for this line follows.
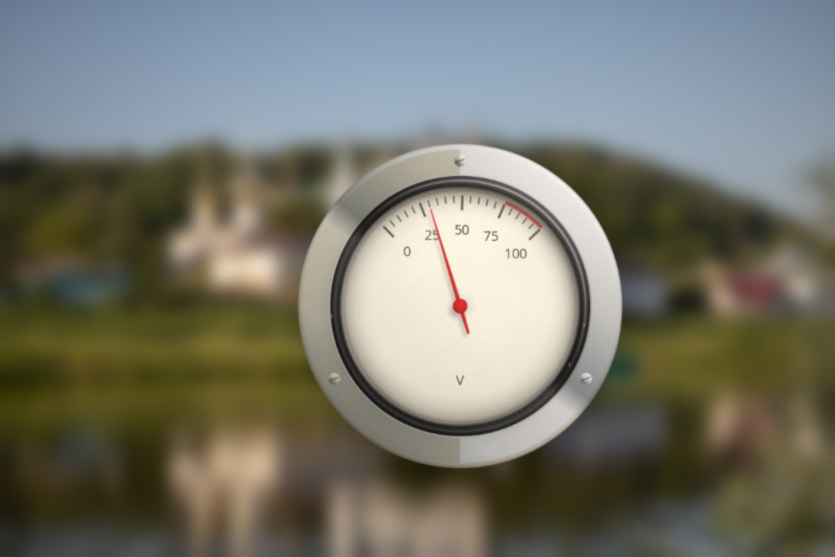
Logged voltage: 30 V
